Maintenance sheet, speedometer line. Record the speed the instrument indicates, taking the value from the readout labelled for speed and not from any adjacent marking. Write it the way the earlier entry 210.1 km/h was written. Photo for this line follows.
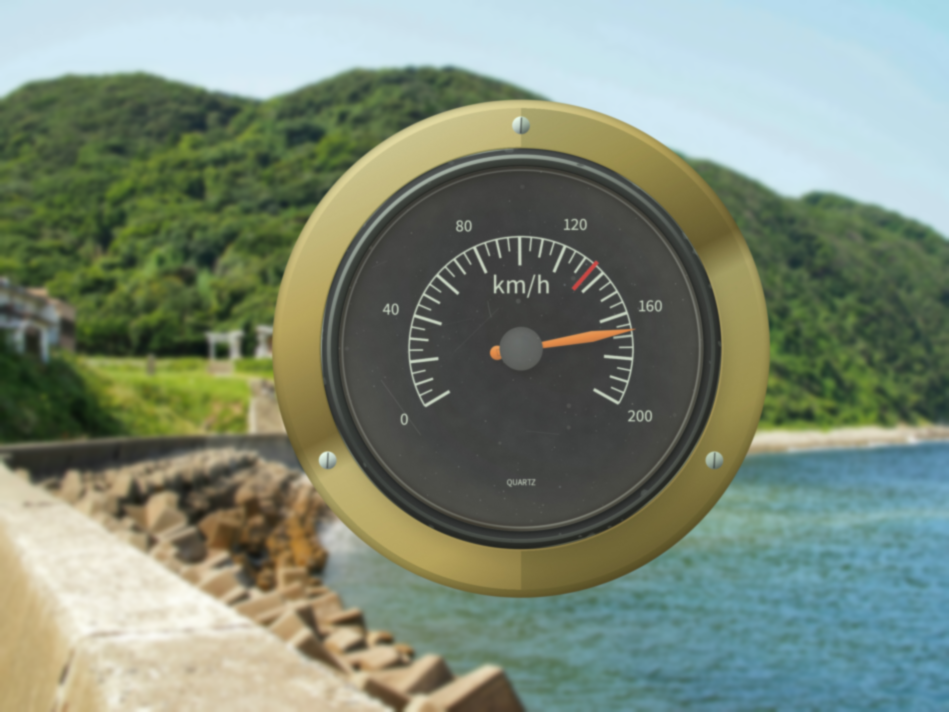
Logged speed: 167.5 km/h
